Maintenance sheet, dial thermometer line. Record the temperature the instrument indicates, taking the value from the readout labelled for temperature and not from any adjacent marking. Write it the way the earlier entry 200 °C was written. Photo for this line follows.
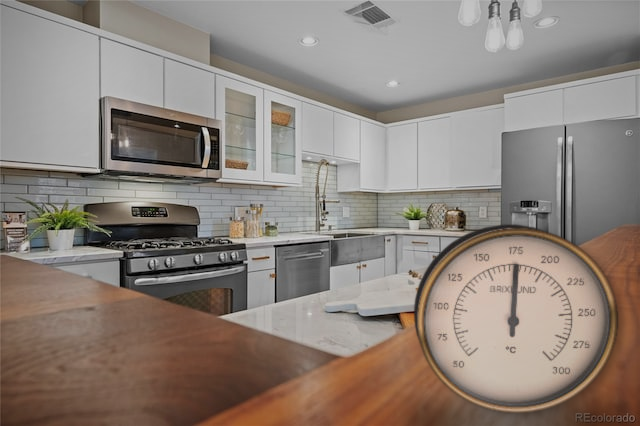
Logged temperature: 175 °C
